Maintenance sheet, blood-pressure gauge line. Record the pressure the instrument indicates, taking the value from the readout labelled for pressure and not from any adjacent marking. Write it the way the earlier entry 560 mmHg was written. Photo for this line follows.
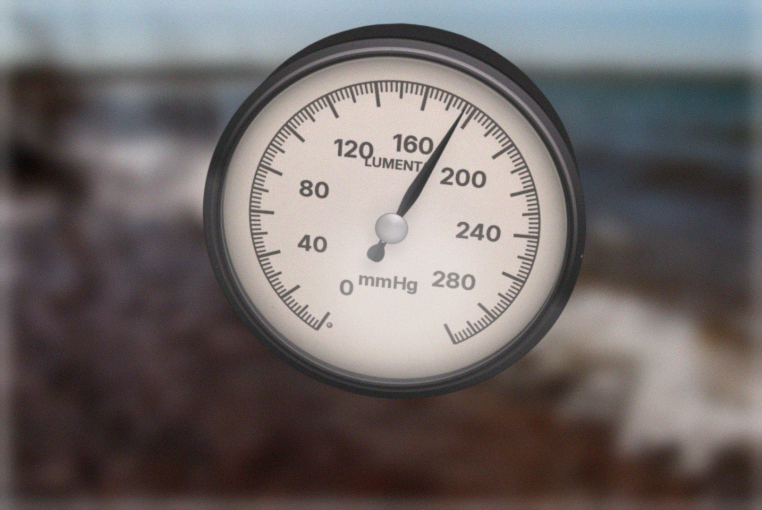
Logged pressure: 176 mmHg
